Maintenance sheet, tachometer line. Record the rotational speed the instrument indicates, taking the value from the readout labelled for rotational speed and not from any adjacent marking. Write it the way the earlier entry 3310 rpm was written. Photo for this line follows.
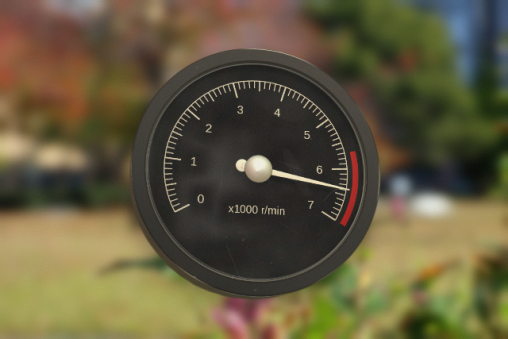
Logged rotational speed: 6400 rpm
